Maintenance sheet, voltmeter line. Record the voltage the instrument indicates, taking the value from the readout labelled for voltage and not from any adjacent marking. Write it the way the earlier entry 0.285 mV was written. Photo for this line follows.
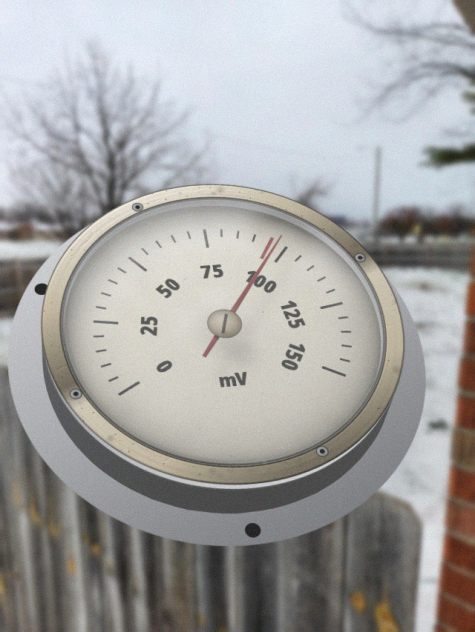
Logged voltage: 97.5 mV
